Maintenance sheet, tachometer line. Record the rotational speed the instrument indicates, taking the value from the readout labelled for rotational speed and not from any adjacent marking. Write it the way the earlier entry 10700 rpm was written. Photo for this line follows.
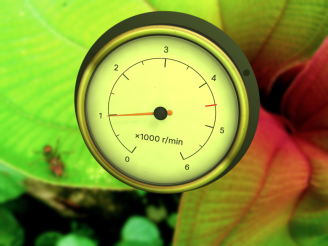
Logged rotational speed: 1000 rpm
